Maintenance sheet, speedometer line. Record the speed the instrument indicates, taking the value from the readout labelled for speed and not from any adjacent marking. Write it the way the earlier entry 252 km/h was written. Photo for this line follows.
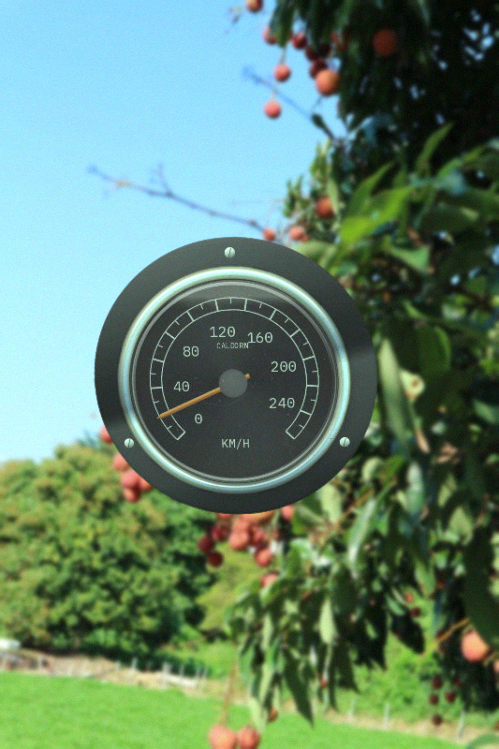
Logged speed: 20 km/h
